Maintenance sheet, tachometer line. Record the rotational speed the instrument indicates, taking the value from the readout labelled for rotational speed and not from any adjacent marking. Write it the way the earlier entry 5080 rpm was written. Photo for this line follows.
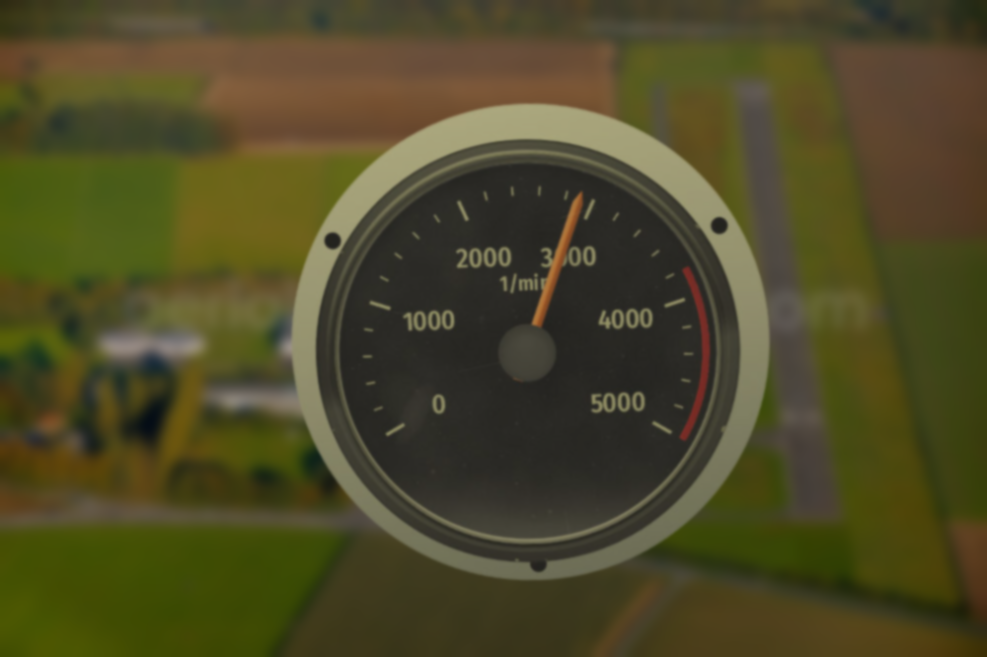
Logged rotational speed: 2900 rpm
